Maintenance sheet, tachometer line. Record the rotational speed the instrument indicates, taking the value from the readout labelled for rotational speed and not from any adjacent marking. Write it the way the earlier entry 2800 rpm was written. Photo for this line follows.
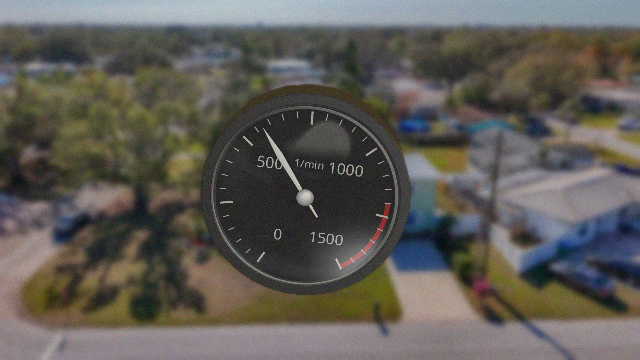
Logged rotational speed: 575 rpm
